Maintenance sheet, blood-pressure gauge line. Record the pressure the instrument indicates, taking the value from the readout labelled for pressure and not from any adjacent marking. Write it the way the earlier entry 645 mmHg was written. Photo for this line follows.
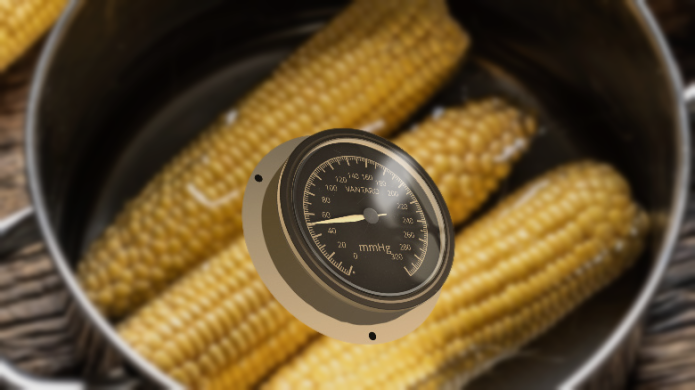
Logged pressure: 50 mmHg
